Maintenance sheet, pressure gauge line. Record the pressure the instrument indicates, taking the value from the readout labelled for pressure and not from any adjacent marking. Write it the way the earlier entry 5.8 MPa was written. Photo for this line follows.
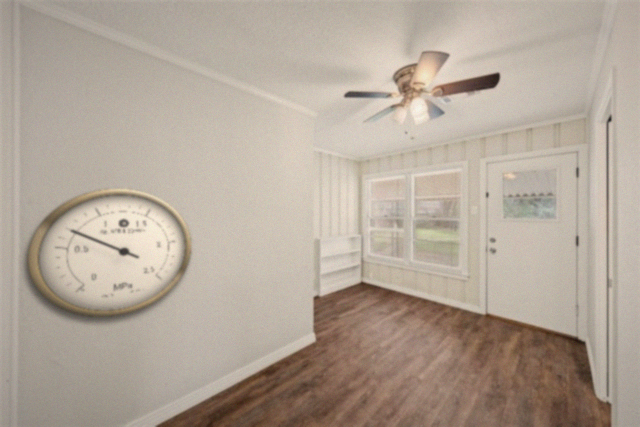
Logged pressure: 0.7 MPa
